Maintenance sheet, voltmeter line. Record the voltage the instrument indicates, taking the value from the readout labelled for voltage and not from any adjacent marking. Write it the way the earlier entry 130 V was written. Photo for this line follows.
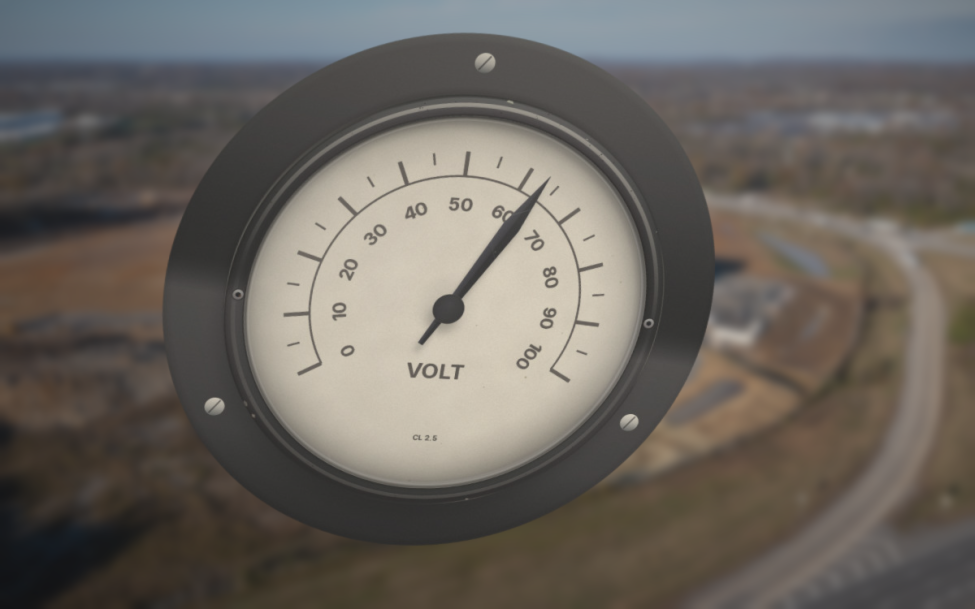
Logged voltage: 62.5 V
